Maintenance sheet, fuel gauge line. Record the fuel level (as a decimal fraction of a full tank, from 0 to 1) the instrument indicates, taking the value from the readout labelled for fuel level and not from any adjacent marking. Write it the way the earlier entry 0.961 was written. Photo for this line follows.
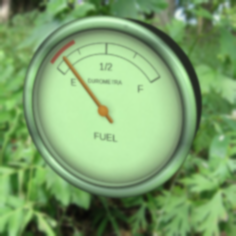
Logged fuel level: 0.125
